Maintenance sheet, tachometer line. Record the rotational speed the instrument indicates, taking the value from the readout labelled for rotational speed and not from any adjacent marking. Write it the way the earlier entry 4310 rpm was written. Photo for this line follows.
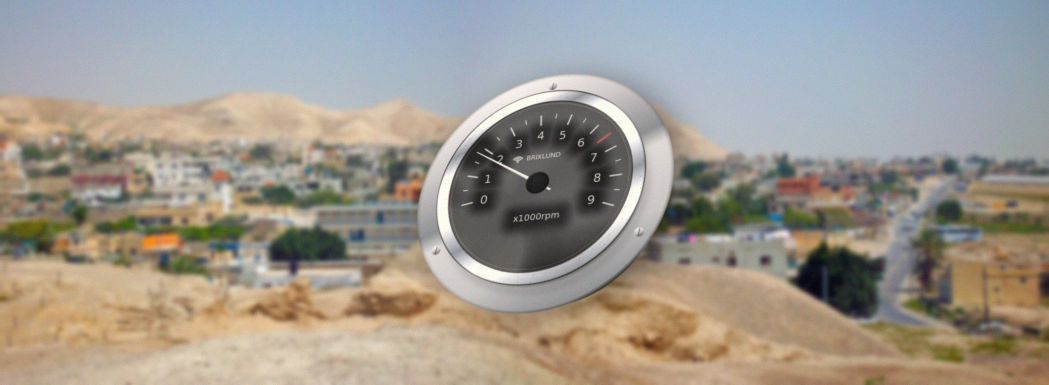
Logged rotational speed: 1750 rpm
